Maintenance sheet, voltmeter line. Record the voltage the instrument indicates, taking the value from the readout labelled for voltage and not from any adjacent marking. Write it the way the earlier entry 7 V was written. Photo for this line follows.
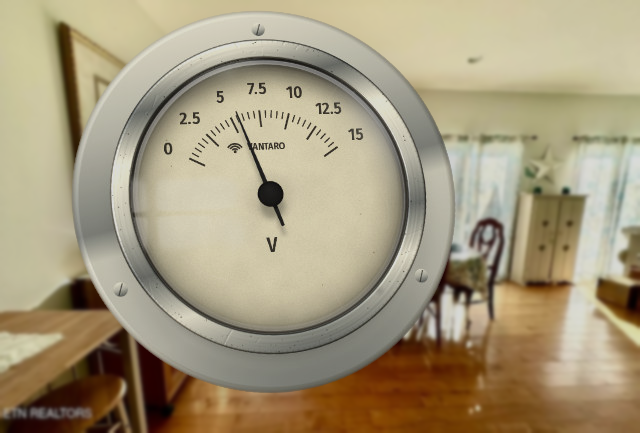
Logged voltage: 5.5 V
